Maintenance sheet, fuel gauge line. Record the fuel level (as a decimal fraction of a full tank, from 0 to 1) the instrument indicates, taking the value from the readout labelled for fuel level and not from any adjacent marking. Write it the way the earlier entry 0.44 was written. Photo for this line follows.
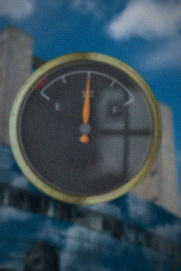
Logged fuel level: 0.5
